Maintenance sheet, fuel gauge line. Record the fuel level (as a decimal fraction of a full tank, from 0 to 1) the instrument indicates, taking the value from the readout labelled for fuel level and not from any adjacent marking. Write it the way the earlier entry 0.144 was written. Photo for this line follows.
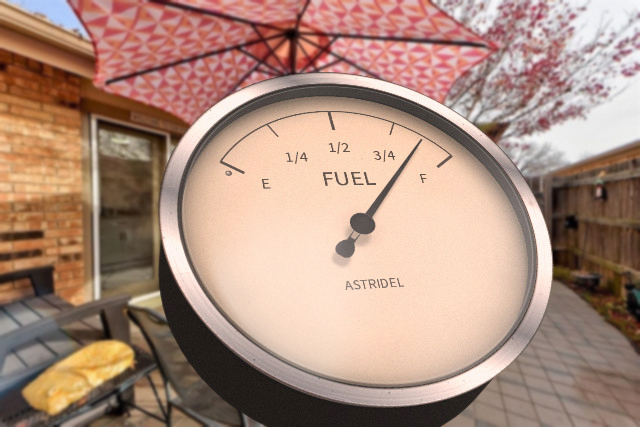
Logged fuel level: 0.875
